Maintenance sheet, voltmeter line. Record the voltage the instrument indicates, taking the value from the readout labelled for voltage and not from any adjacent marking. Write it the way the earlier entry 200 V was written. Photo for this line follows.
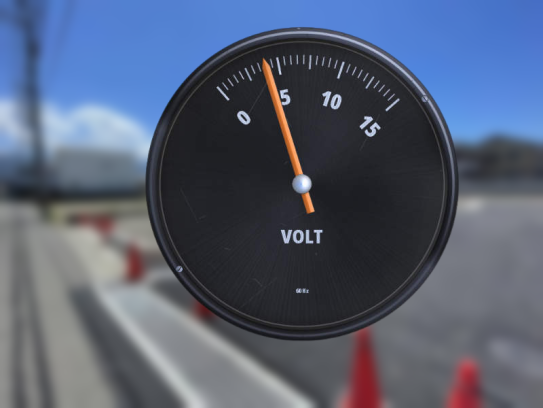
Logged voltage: 4 V
